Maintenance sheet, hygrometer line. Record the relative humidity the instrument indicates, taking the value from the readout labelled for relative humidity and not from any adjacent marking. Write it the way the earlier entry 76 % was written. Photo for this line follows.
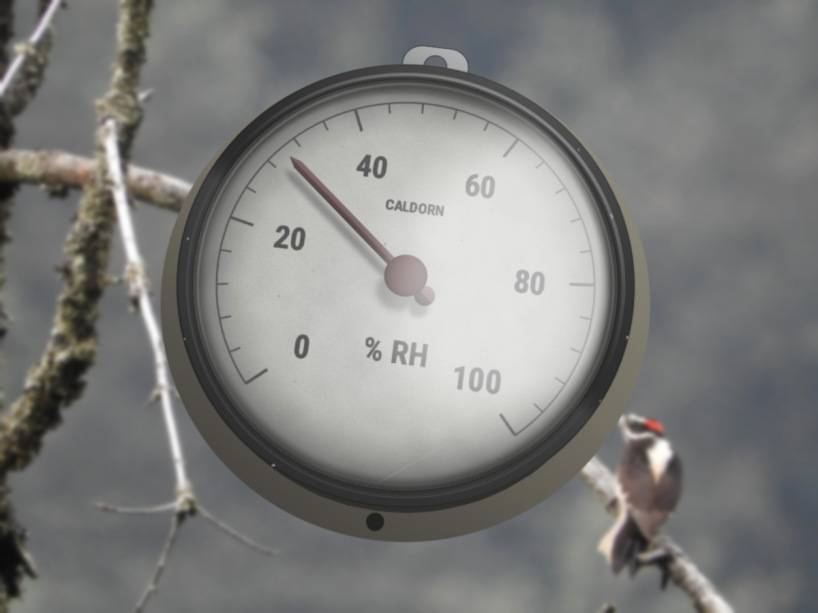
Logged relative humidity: 30 %
